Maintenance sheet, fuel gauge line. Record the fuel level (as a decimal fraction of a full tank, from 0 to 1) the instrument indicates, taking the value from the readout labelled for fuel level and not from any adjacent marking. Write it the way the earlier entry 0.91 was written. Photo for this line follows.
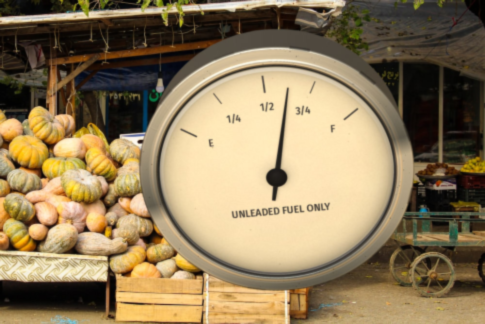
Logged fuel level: 0.625
